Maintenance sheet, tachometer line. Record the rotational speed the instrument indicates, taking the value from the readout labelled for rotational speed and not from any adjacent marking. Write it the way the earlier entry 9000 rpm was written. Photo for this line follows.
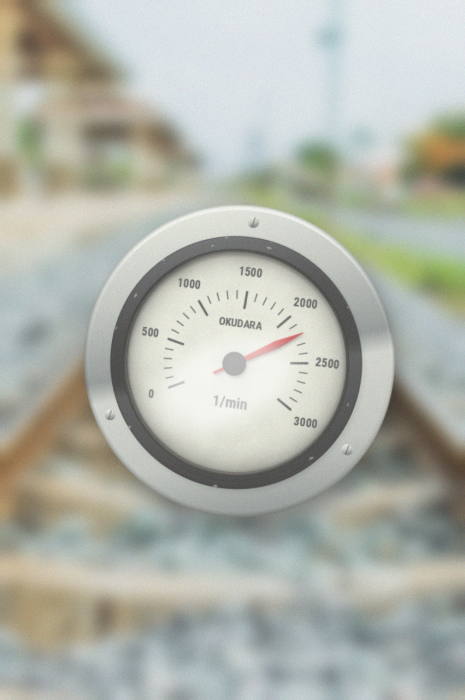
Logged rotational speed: 2200 rpm
